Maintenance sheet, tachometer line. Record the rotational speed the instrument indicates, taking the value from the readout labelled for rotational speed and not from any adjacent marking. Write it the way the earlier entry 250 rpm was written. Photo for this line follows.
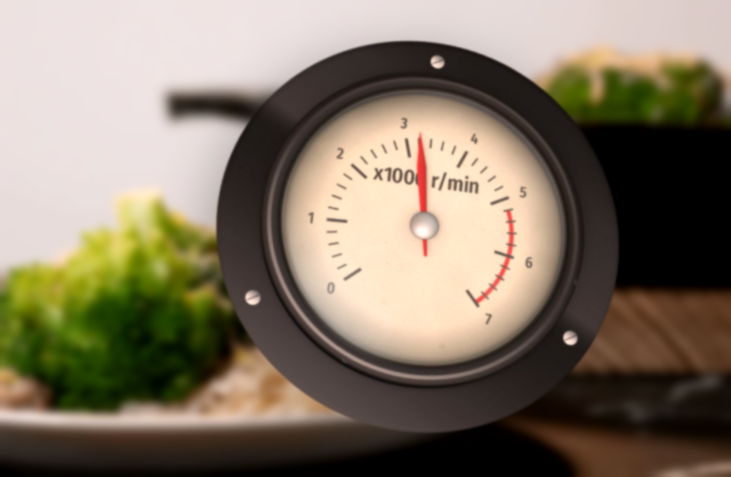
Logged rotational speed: 3200 rpm
